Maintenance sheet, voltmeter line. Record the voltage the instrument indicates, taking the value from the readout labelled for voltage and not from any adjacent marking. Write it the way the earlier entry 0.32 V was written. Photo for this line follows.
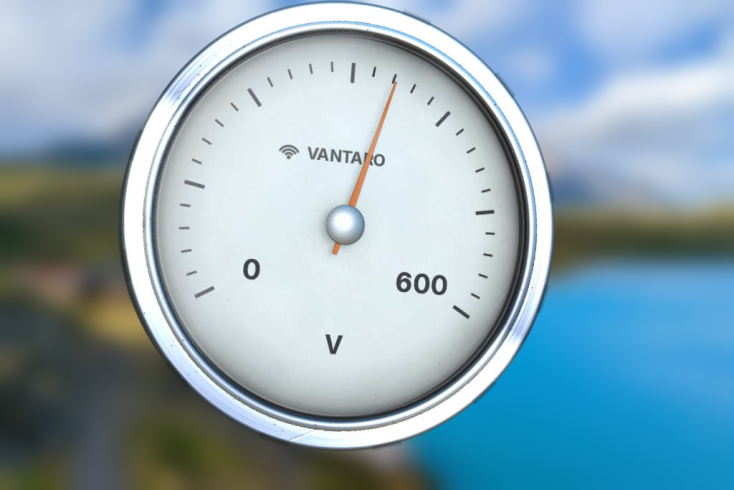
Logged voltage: 340 V
